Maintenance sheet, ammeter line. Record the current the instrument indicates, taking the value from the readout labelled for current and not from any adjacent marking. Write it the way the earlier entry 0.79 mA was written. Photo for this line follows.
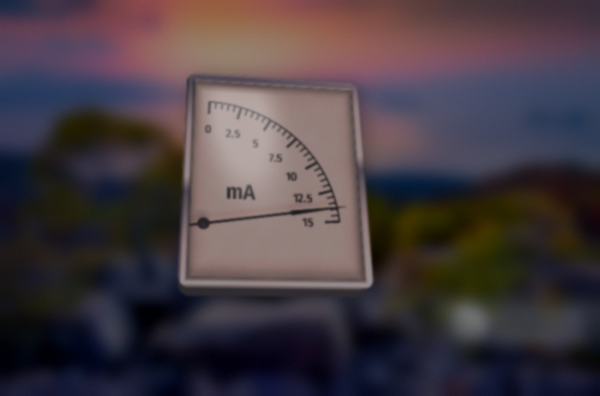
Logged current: 14 mA
